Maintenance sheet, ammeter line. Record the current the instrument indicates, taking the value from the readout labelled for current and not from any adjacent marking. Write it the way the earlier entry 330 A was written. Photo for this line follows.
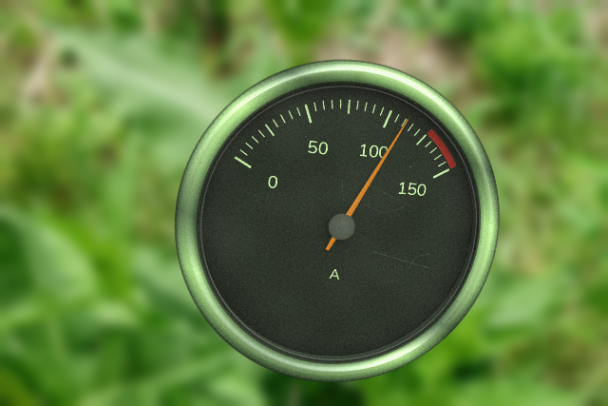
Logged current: 110 A
